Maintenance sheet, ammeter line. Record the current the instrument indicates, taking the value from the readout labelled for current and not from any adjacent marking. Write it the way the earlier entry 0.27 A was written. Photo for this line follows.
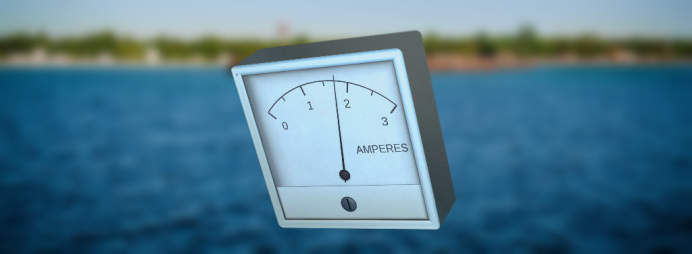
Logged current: 1.75 A
